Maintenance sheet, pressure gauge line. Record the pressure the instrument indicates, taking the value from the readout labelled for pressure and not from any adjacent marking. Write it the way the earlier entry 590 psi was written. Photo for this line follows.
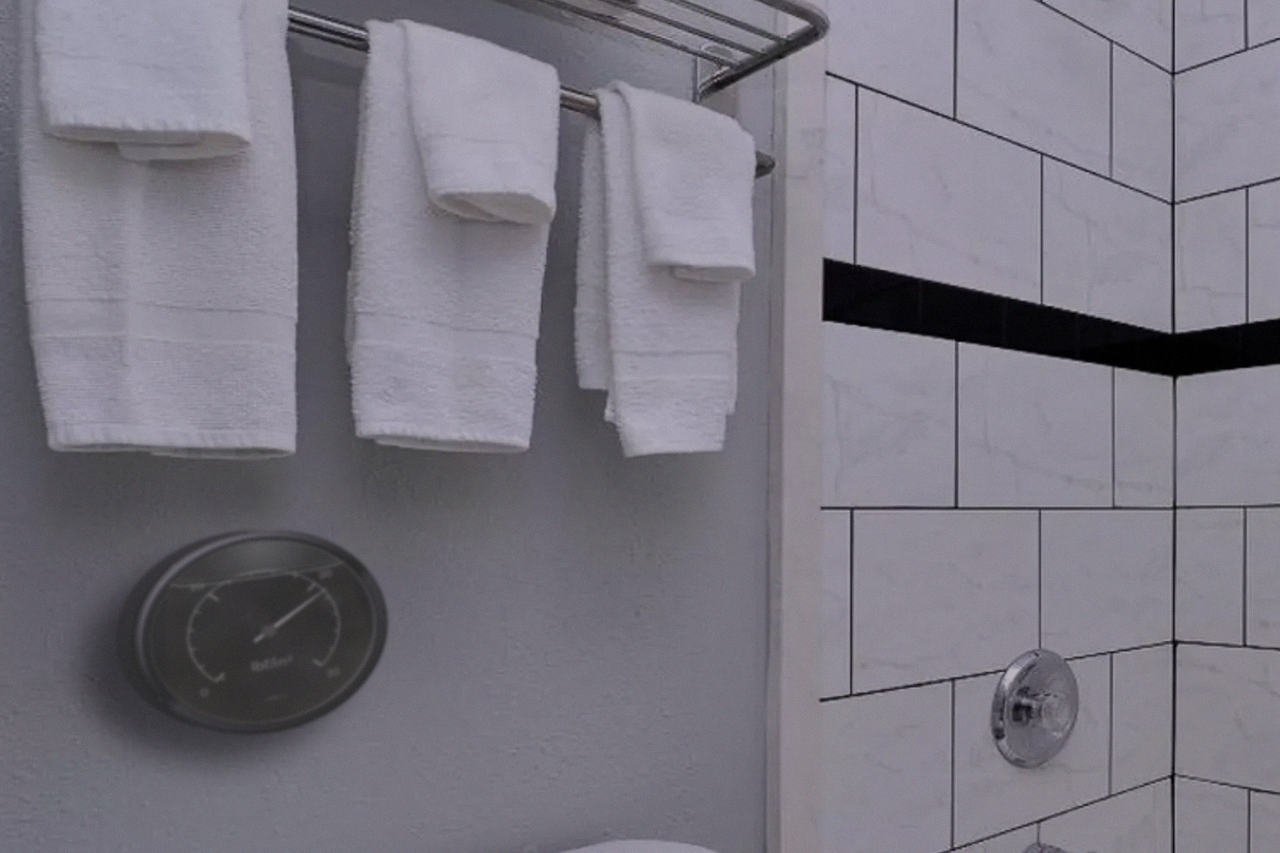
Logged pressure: 21 psi
